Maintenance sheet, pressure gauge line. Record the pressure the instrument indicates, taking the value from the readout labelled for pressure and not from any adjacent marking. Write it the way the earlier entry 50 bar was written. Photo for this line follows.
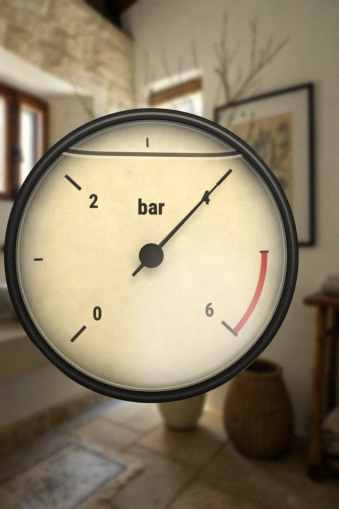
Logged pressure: 4 bar
